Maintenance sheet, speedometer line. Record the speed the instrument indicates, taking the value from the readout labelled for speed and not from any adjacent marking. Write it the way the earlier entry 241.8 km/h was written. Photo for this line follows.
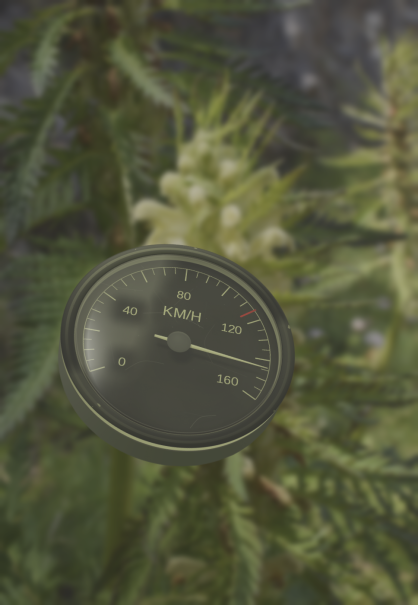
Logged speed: 145 km/h
